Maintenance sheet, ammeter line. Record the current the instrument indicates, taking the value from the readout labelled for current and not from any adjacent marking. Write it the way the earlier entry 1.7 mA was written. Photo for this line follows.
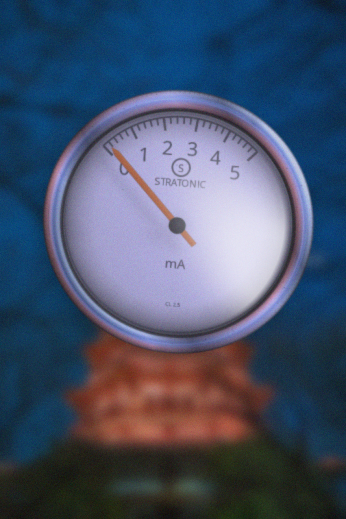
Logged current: 0.2 mA
